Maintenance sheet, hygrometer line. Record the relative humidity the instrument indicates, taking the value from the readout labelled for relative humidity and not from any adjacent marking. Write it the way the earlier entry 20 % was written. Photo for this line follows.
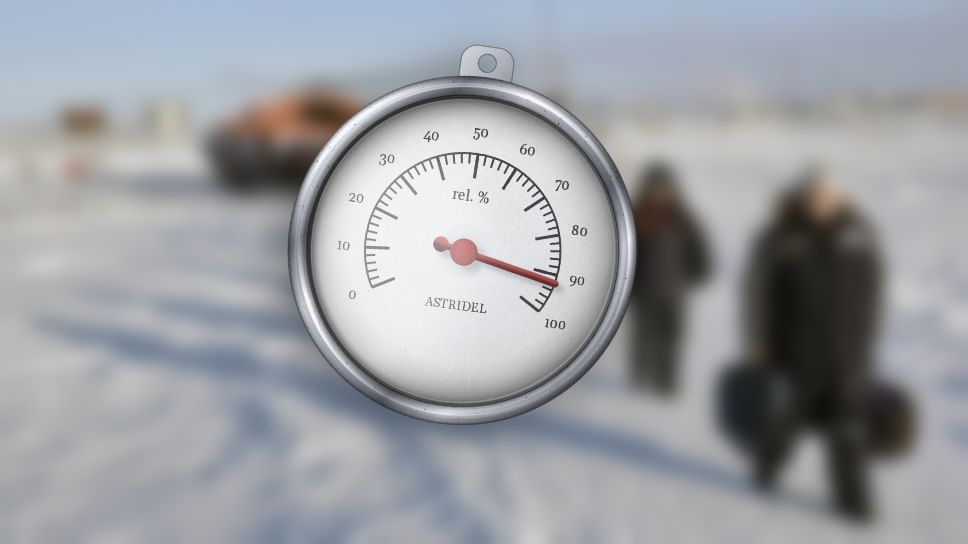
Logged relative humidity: 92 %
